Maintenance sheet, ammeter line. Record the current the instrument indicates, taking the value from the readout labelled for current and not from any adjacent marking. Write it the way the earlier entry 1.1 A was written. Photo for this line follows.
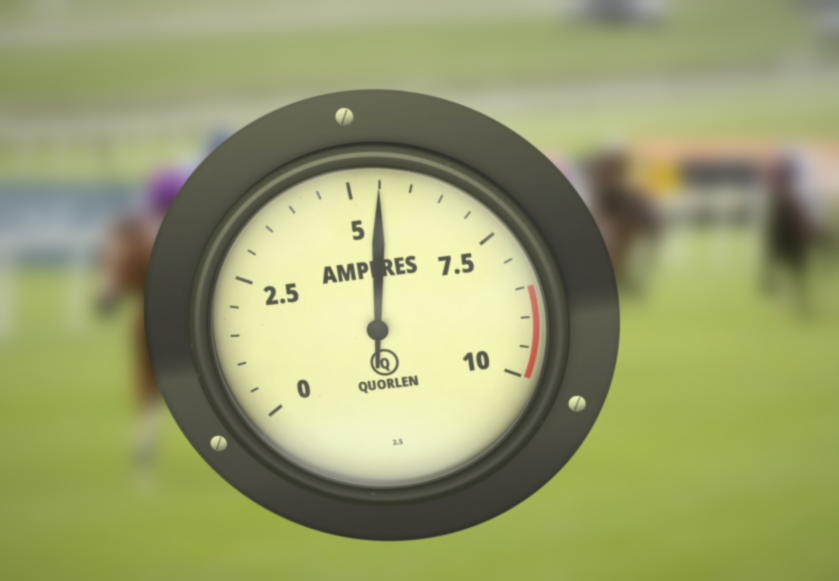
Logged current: 5.5 A
